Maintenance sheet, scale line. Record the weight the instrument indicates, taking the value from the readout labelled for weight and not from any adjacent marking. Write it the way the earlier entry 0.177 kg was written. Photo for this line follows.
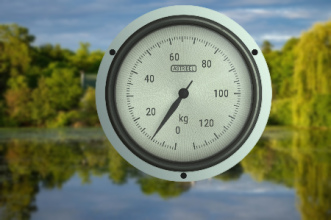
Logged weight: 10 kg
